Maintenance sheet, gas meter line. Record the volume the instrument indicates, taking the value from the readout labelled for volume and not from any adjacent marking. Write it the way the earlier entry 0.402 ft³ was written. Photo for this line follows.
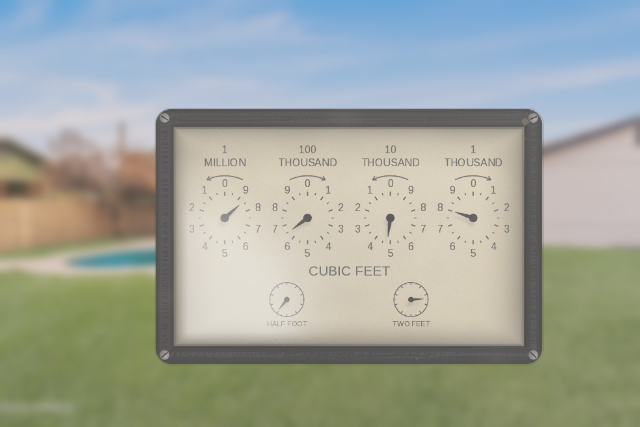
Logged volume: 864800 ft³
